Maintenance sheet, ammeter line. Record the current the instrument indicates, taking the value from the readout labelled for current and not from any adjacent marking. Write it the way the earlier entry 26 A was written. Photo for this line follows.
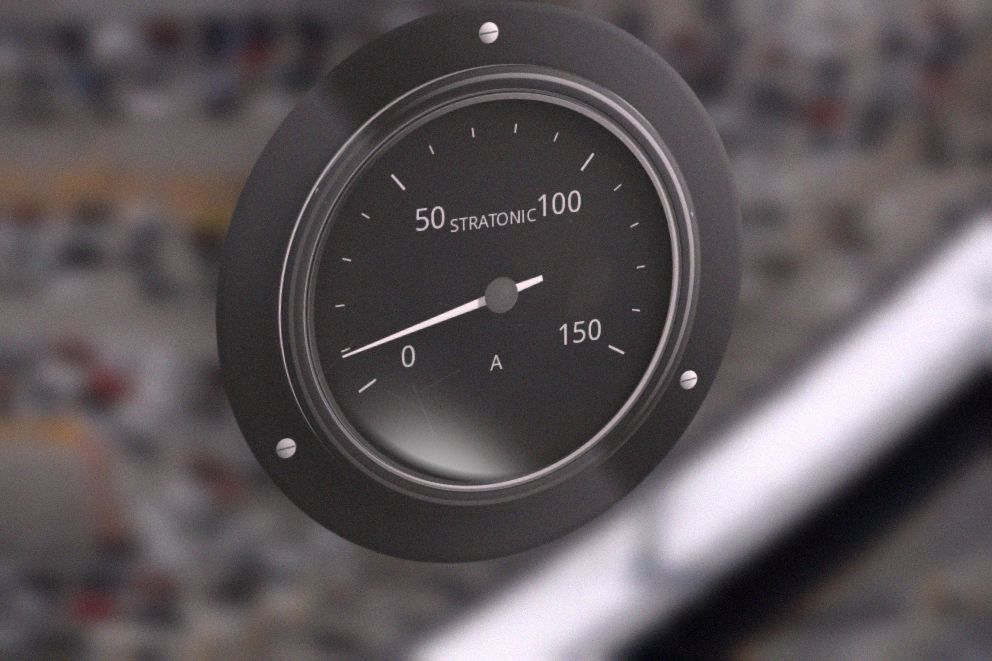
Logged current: 10 A
